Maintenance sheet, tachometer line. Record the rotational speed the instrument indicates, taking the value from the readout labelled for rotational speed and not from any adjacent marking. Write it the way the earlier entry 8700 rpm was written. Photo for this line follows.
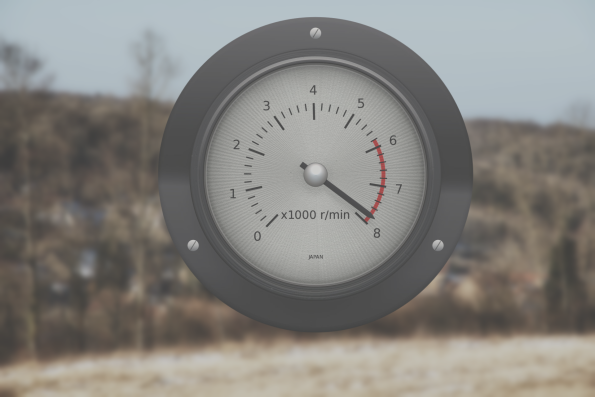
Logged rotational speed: 7800 rpm
